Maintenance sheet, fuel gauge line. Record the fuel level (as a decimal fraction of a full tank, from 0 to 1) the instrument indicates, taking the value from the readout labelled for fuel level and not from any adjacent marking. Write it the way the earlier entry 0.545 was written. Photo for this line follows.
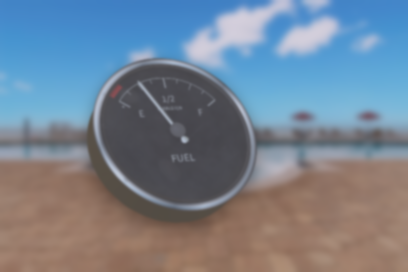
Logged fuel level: 0.25
